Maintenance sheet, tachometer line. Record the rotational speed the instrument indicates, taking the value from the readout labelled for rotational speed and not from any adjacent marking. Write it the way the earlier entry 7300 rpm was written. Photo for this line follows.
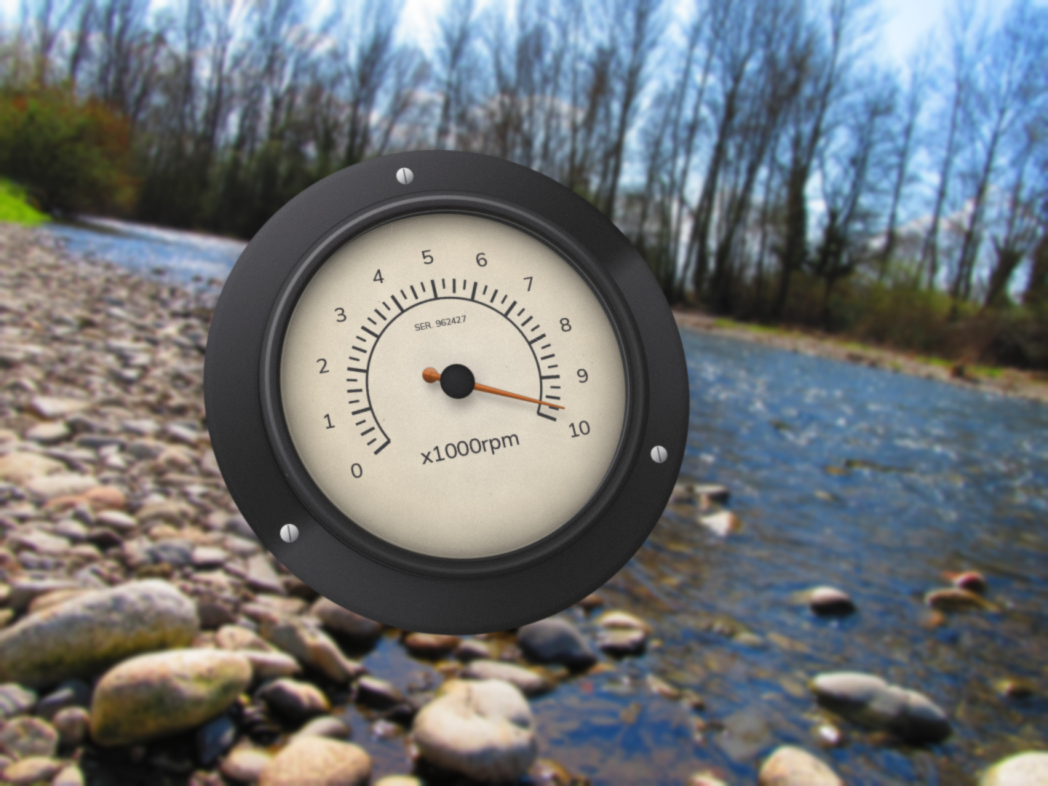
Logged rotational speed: 9750 rpm
